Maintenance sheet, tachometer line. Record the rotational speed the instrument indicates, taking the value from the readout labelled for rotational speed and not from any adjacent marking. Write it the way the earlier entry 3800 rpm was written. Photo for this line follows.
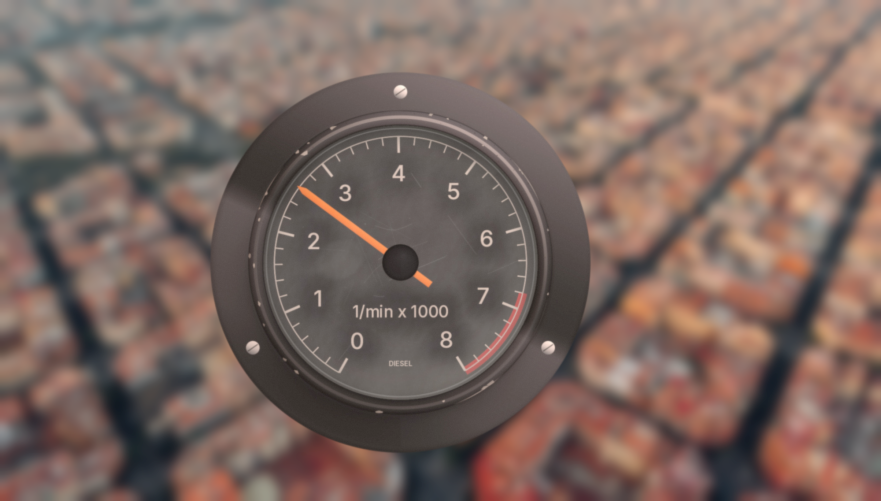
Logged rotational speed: 2600 rpm
